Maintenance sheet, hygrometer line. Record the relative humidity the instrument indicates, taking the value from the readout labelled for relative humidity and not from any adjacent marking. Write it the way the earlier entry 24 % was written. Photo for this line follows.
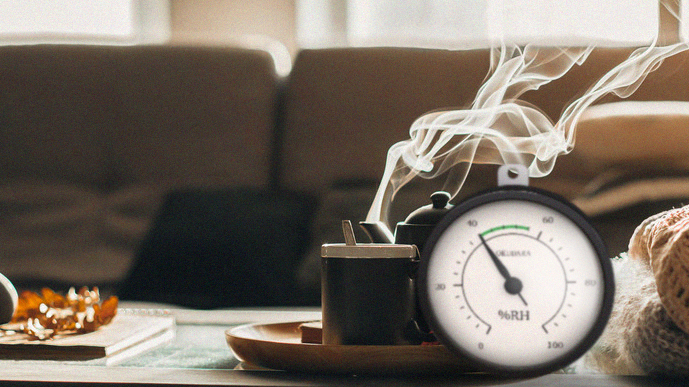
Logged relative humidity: 40 %
